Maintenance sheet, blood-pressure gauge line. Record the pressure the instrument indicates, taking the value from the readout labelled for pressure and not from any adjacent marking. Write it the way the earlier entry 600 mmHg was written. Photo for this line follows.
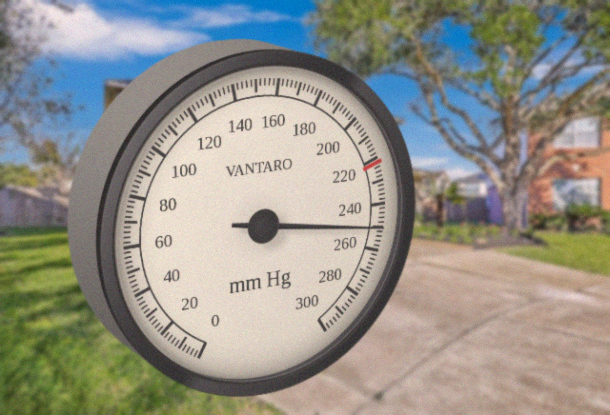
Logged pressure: 250 mmHg
